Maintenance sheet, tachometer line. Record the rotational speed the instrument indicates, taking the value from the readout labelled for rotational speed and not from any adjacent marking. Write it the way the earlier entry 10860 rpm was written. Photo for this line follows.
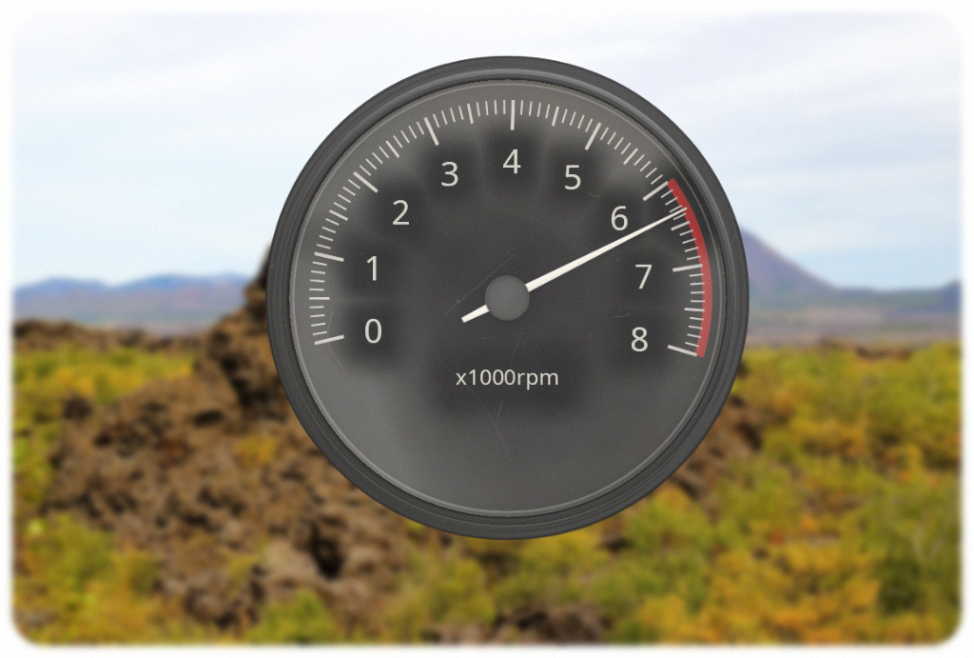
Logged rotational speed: 6350 rpm
